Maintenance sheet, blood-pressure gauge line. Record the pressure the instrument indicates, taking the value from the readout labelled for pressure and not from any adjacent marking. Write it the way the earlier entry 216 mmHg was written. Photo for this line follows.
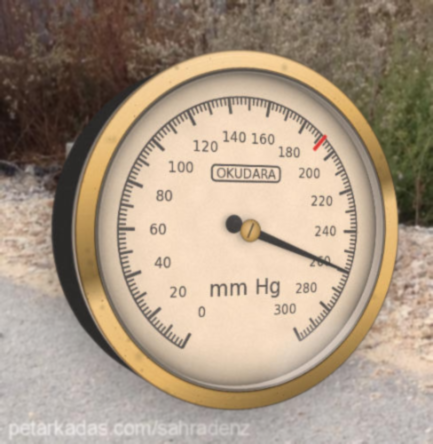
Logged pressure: 260 mmHg
